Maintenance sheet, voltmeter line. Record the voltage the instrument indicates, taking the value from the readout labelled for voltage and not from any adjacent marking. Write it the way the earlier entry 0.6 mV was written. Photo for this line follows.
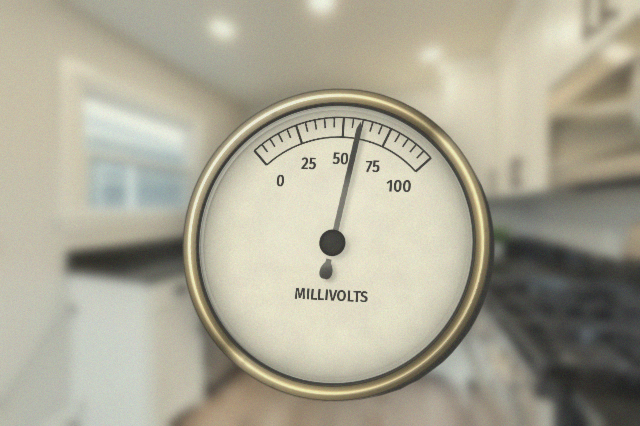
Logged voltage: 60 mV
